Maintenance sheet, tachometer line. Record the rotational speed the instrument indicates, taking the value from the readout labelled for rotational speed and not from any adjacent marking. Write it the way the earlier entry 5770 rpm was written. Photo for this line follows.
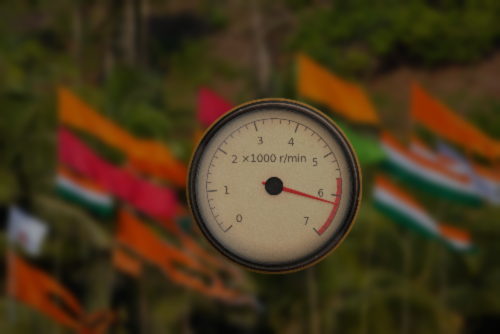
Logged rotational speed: 6200 rpm
